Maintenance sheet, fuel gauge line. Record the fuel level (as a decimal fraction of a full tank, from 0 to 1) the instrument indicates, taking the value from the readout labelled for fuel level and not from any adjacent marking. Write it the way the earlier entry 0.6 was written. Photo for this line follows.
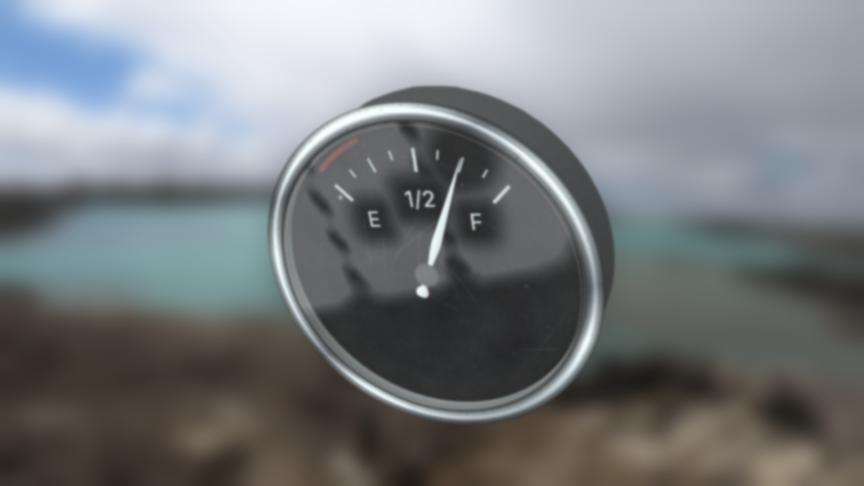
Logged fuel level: 0.75
